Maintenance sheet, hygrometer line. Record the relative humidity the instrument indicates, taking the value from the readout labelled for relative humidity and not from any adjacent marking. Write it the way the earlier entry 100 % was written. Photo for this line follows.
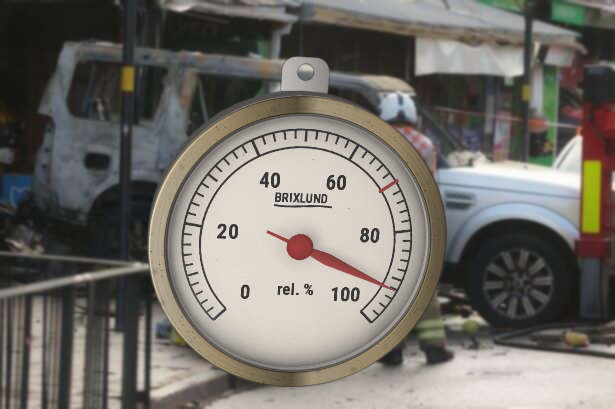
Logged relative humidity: 92 %
